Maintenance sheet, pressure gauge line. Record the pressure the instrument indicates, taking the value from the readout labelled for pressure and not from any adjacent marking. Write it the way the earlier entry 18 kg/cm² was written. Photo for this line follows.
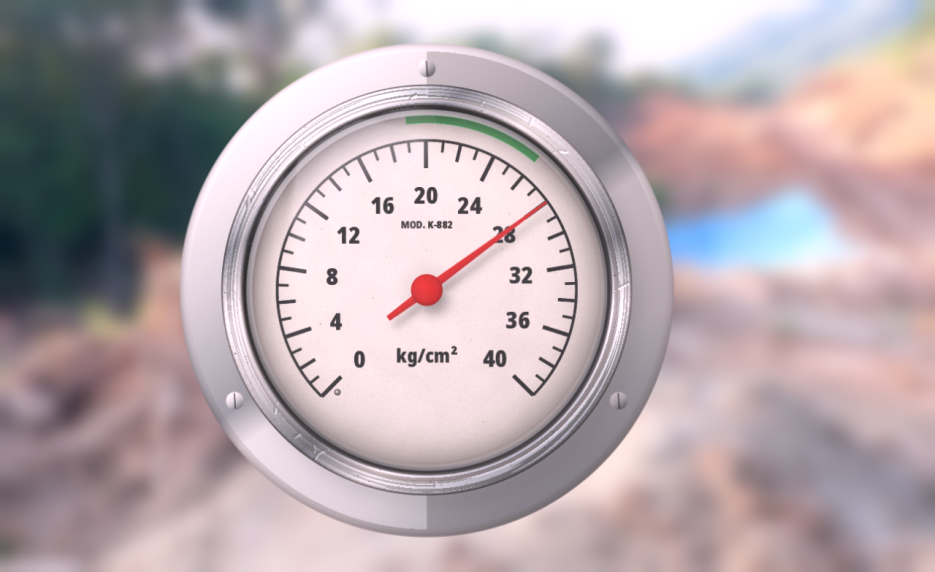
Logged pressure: 28 kg/cm²
